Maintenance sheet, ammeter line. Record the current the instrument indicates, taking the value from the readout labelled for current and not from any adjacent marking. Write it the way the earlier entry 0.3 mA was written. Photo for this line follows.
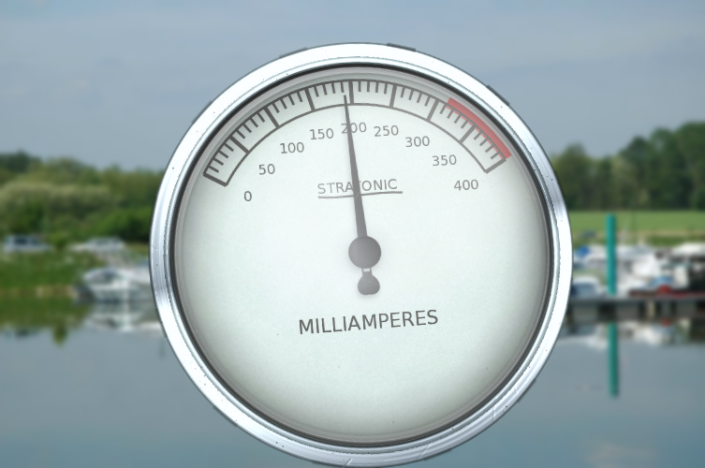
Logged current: 190 mA
